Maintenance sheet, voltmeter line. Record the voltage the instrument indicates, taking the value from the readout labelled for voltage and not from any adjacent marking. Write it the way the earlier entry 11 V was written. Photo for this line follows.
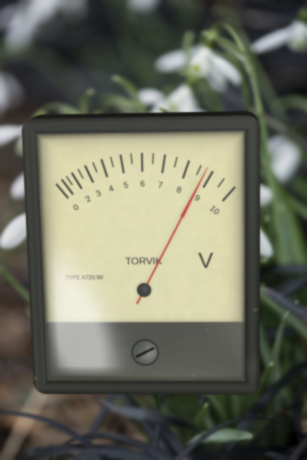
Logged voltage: 8.75 V
